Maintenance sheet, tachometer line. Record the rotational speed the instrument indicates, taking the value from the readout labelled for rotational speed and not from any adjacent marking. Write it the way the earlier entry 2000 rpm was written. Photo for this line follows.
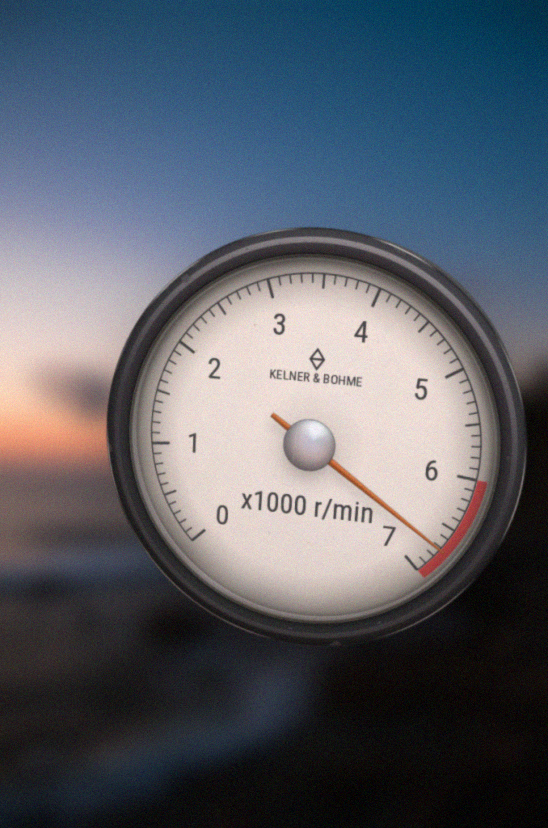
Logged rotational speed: 6700 rpm
